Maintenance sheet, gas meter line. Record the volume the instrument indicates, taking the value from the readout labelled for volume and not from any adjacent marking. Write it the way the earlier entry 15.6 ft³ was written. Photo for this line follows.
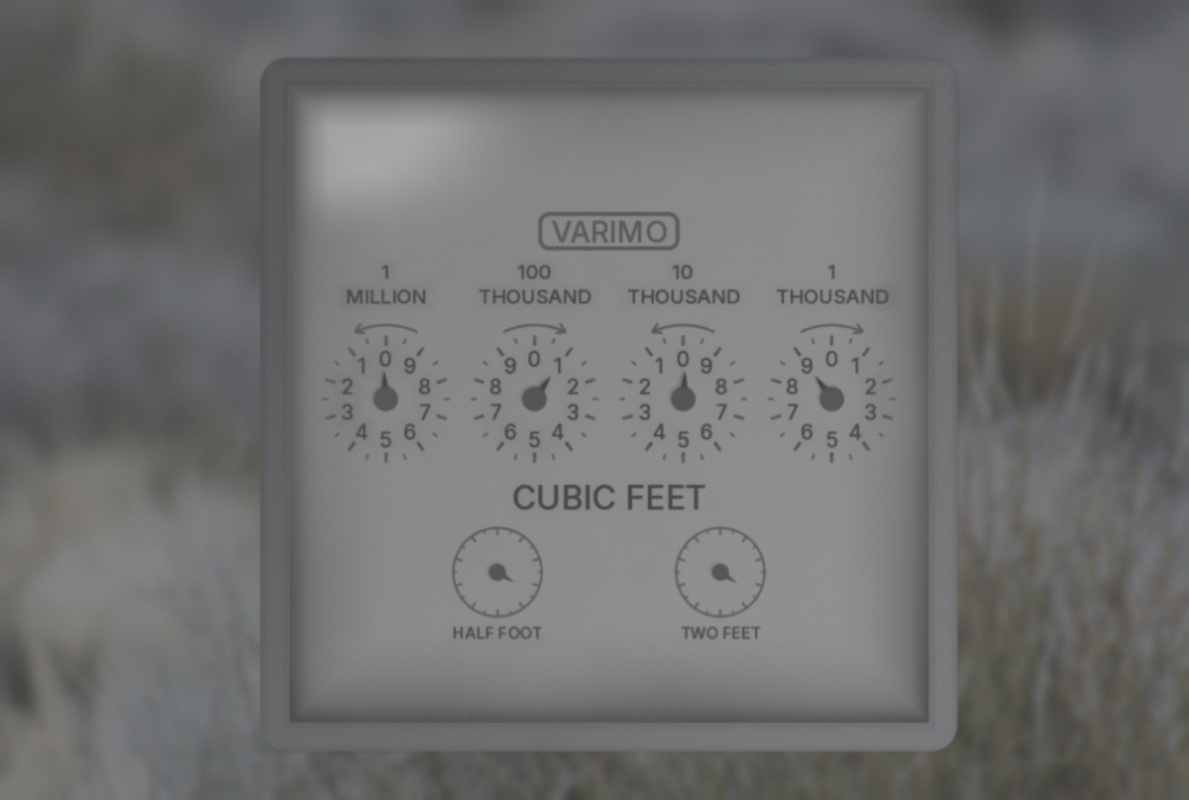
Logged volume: 9900 ft³
